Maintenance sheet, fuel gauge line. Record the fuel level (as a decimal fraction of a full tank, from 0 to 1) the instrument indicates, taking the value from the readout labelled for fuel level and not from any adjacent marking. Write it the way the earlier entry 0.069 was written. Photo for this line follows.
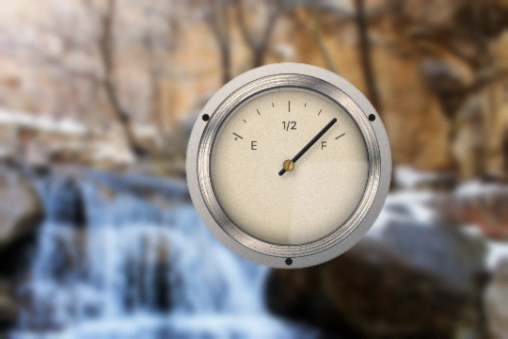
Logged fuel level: 0.875
